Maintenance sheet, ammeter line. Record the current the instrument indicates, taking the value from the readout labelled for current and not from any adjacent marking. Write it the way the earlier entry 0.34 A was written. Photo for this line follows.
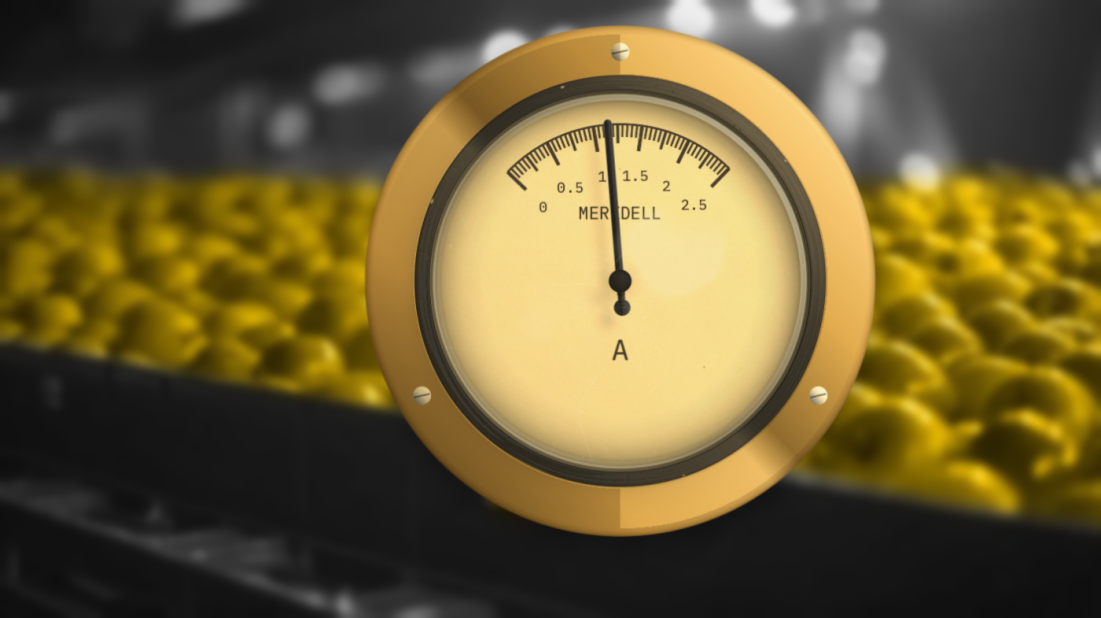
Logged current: 1.15 A
